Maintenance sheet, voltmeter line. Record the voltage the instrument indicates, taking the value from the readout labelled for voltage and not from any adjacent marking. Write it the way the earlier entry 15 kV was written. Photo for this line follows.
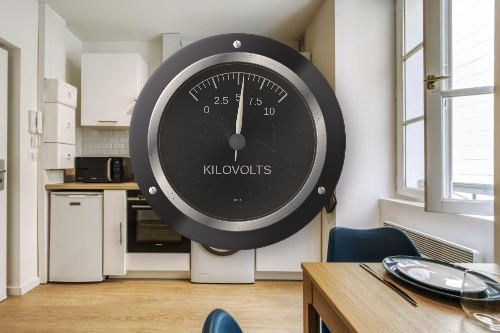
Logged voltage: 5.5 kV
